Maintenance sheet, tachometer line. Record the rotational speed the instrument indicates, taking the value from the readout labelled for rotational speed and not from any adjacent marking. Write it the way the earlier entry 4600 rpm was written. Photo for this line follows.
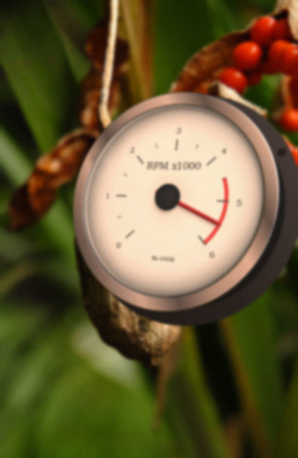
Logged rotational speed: 5500 rpm
